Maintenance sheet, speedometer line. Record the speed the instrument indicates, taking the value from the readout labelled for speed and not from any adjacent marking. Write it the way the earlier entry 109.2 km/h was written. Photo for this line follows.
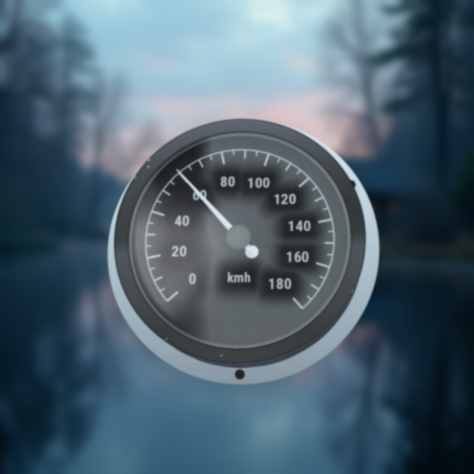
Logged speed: 60 km/h
